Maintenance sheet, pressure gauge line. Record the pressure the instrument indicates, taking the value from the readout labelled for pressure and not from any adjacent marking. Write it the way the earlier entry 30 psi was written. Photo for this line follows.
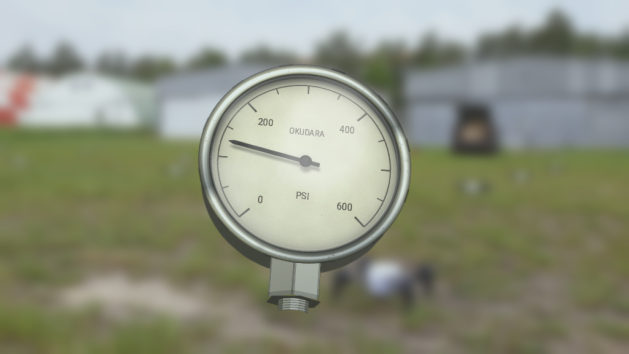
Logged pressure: 125 psi
